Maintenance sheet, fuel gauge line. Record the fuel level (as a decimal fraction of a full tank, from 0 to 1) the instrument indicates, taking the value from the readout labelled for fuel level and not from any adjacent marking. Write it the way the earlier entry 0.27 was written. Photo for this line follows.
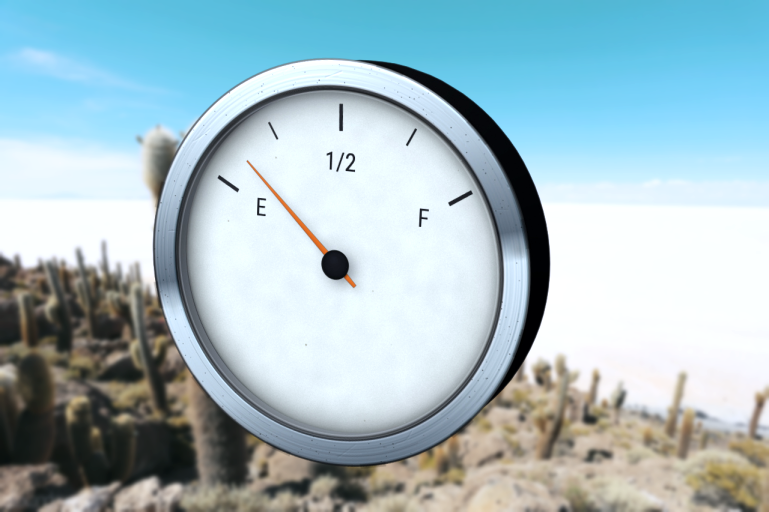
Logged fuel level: 0.125
